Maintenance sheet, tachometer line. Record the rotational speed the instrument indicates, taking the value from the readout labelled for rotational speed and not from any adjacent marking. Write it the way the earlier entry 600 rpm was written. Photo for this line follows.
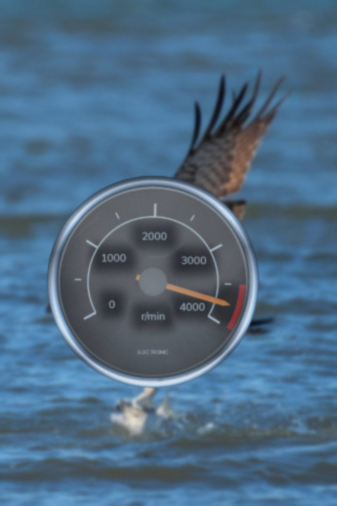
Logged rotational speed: 3750 rpm
